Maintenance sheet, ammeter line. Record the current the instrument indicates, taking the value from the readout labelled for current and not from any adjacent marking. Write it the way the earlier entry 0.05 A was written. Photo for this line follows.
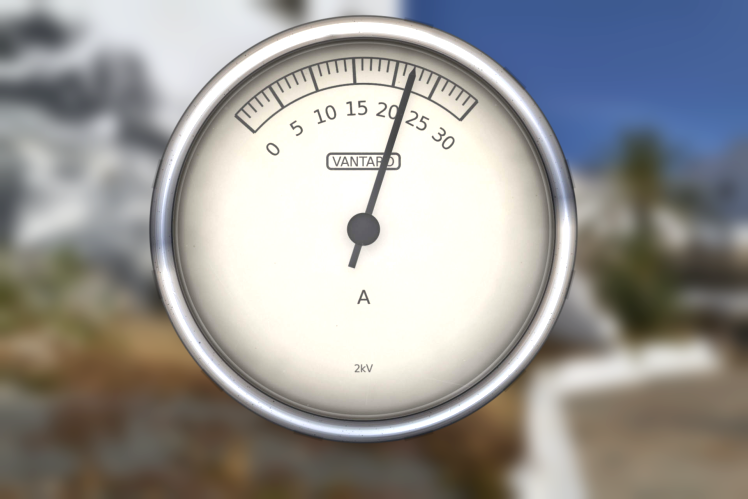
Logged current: 22 A
